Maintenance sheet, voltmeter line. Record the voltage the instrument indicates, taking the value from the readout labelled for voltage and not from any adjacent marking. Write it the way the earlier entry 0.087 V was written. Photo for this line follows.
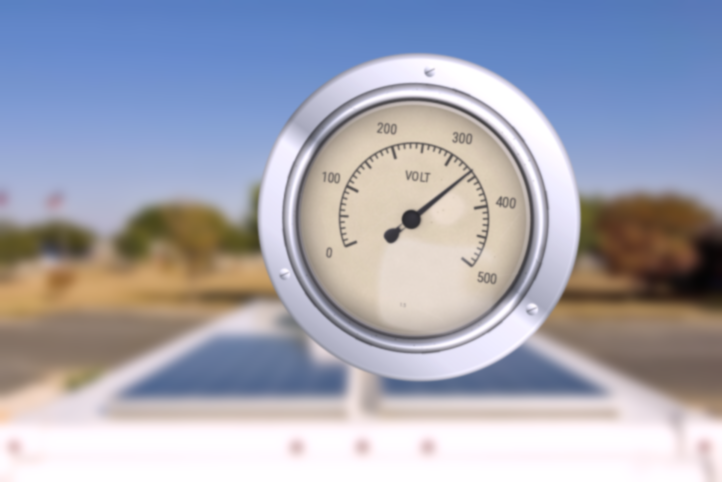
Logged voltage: 340 V
